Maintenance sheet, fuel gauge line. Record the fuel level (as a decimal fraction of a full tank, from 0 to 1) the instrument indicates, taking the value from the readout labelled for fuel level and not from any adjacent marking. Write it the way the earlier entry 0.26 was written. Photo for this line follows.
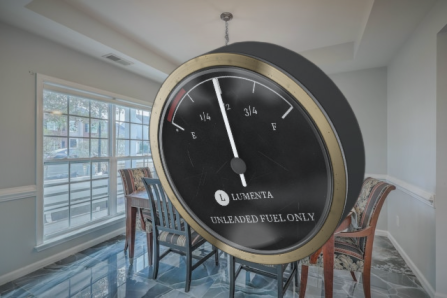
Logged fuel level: 0.5
